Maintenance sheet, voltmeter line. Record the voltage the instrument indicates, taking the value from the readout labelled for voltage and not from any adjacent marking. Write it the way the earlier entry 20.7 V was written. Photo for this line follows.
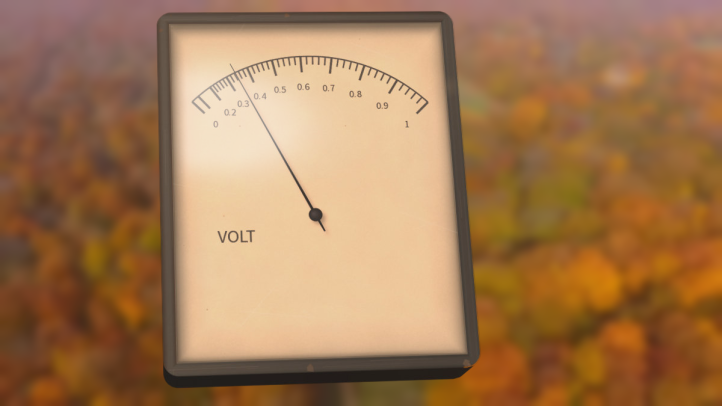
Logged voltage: 0.34 V
